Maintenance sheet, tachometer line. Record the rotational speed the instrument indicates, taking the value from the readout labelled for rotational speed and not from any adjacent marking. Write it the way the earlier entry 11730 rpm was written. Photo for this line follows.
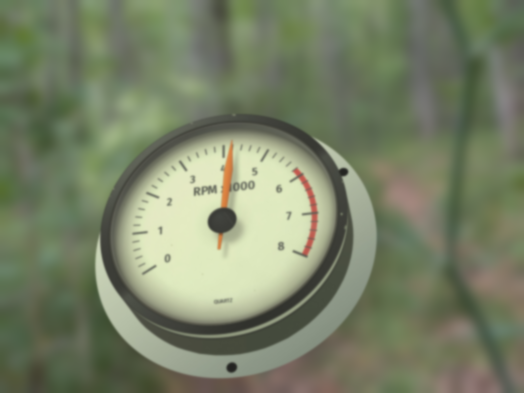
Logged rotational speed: 4200 rpm
